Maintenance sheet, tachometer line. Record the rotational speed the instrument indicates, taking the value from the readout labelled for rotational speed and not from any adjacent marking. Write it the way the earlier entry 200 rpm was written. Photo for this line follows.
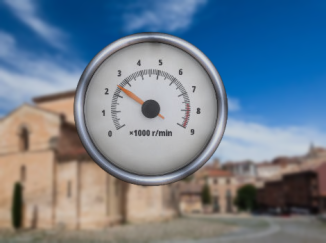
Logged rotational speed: 2500 rpm
